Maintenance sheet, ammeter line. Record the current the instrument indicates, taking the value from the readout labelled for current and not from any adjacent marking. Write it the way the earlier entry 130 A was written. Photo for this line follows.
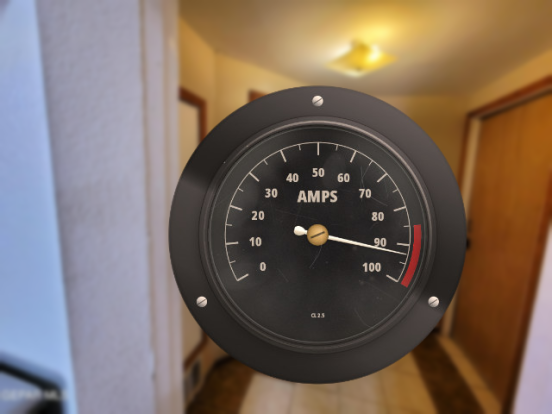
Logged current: 92.5 A
